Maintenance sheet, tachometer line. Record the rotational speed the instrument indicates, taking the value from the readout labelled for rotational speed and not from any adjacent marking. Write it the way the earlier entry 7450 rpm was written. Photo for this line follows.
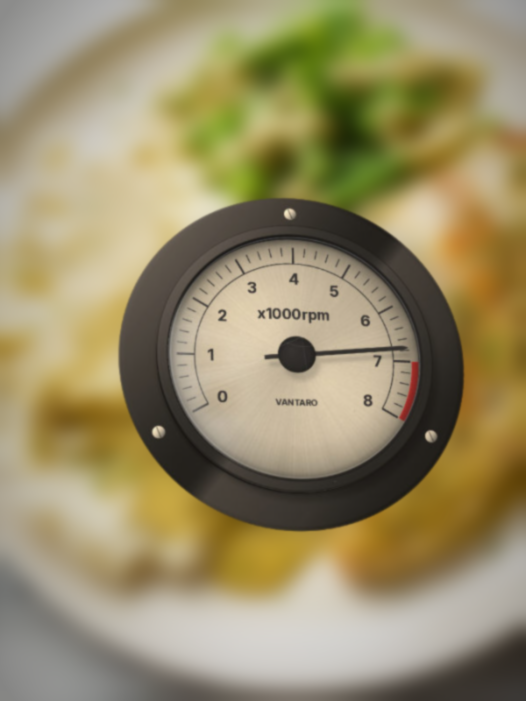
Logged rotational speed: 6800 rpm
